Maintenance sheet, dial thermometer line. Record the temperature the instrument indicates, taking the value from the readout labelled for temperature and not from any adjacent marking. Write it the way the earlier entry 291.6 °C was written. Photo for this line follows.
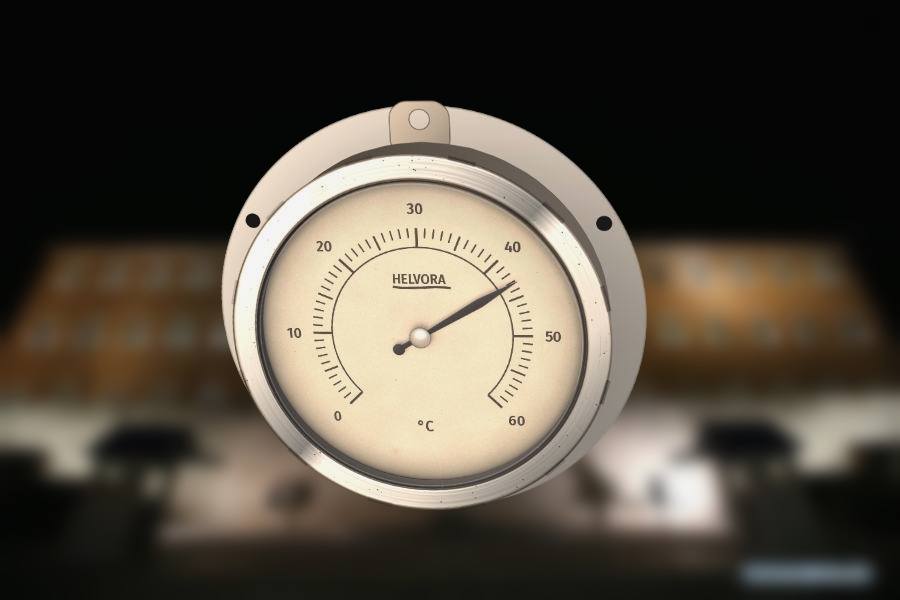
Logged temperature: 43 °C
